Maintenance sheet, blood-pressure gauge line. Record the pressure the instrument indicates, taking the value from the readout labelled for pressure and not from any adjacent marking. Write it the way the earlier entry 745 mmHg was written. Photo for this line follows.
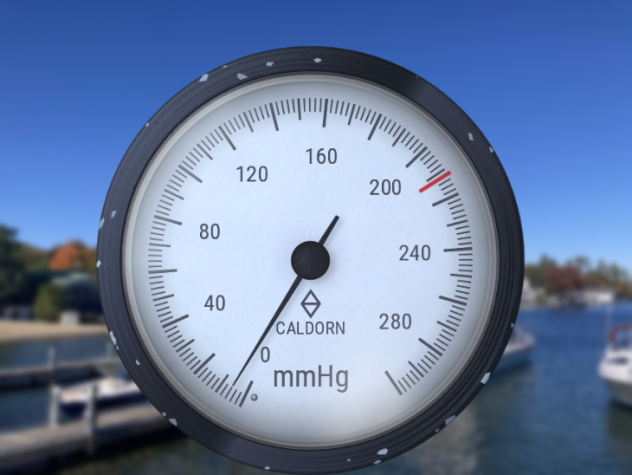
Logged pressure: 6 mmHg
